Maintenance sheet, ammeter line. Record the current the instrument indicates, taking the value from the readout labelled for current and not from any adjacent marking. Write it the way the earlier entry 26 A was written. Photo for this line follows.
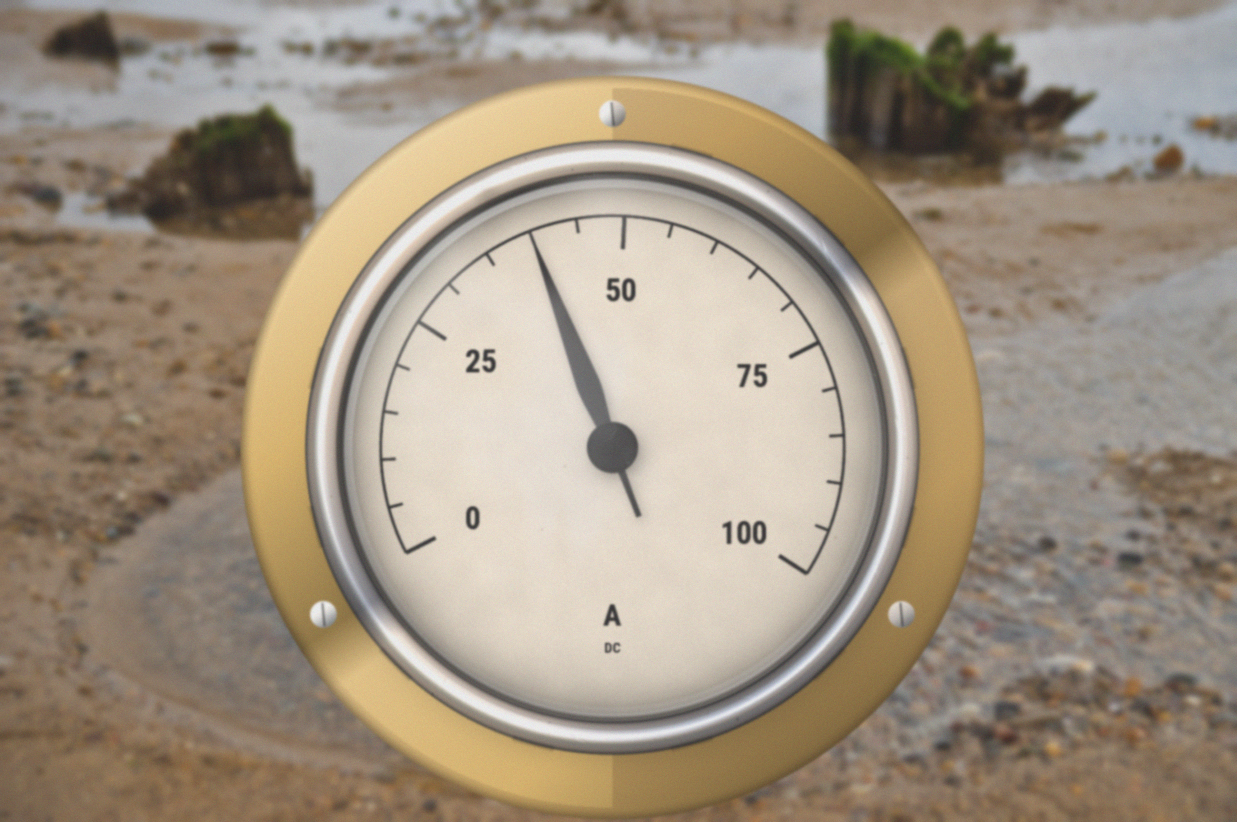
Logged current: 40 A
